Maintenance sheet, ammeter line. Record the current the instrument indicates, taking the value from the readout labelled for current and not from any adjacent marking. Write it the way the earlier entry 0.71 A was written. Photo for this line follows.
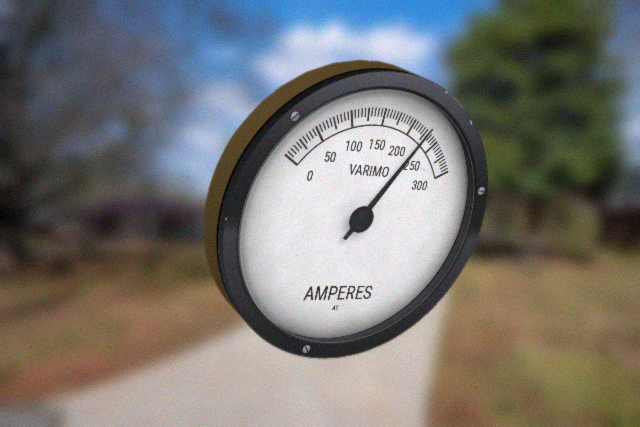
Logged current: 225 A
